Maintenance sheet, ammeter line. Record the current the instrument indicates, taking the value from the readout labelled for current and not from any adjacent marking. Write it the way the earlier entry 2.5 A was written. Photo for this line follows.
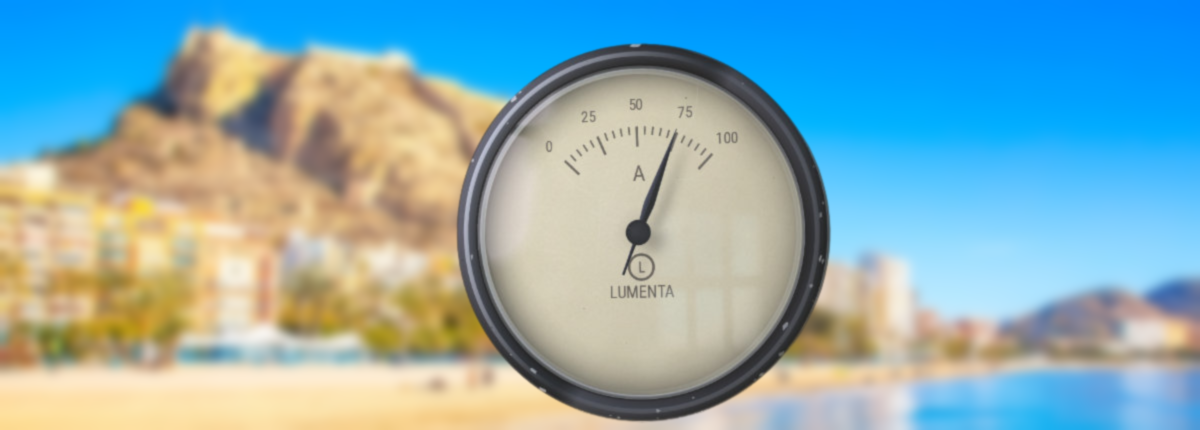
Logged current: 75 A
